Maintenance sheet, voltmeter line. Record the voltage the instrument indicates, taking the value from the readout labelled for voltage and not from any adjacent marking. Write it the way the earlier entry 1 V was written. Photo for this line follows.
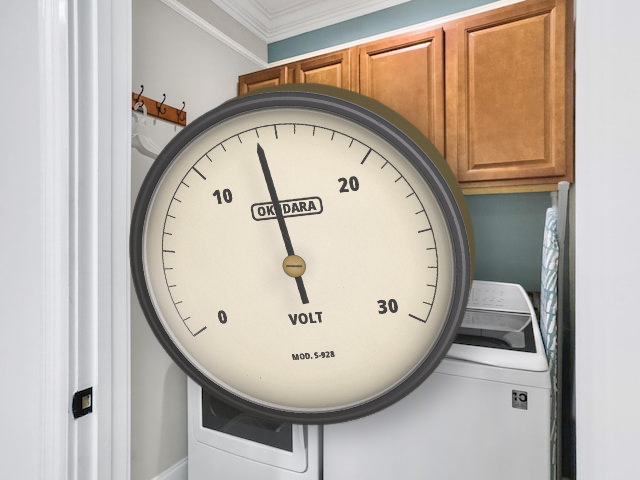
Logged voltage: 14 V
